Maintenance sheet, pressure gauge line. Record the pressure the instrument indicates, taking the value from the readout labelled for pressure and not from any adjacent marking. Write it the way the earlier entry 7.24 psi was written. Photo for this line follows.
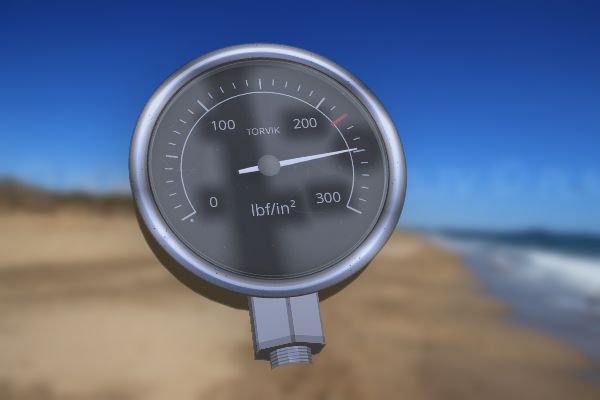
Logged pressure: 250 psi
